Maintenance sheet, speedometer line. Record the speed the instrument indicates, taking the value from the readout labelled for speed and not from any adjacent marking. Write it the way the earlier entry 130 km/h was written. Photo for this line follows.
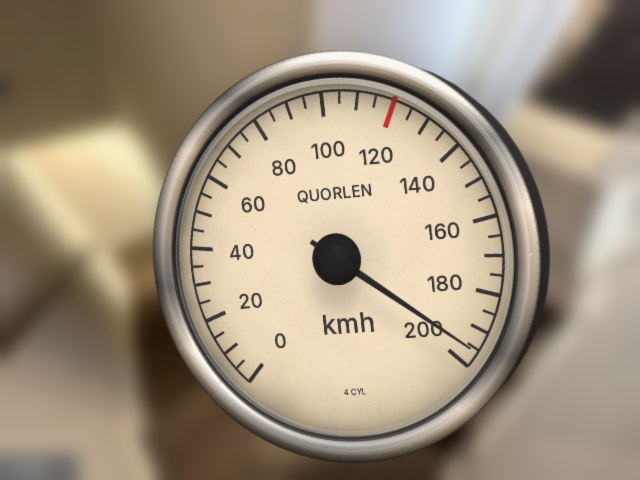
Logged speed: 195 km/h
